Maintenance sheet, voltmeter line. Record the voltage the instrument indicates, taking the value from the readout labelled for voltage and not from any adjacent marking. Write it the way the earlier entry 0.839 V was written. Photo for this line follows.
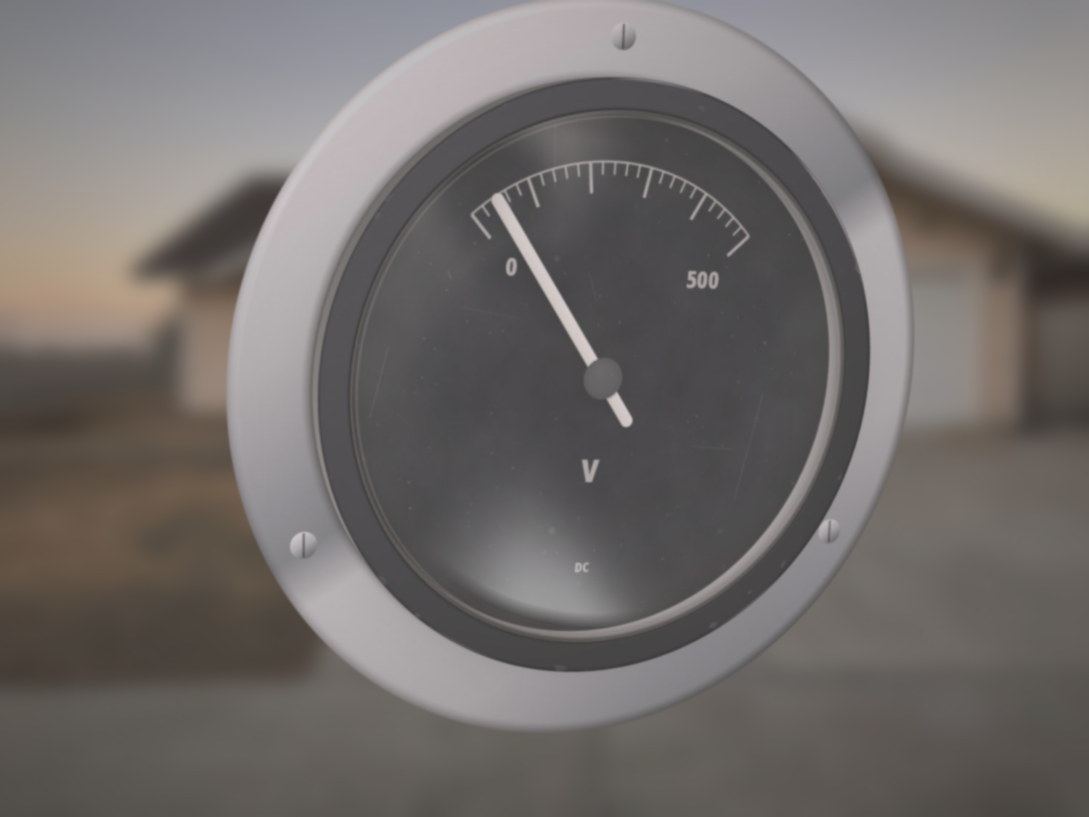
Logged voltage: 40 V
